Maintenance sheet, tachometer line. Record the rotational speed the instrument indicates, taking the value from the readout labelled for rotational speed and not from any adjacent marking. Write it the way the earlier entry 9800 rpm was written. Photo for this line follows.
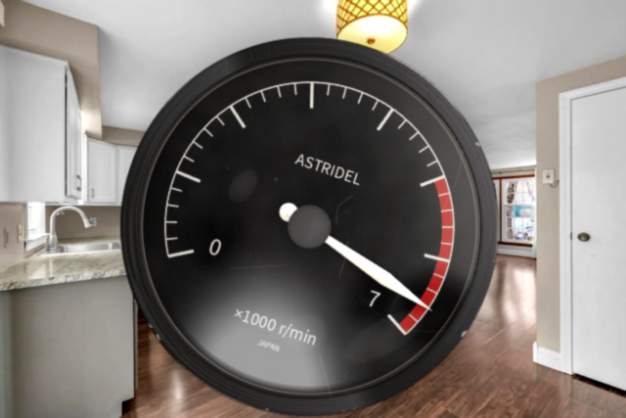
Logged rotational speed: 6600 rpm
